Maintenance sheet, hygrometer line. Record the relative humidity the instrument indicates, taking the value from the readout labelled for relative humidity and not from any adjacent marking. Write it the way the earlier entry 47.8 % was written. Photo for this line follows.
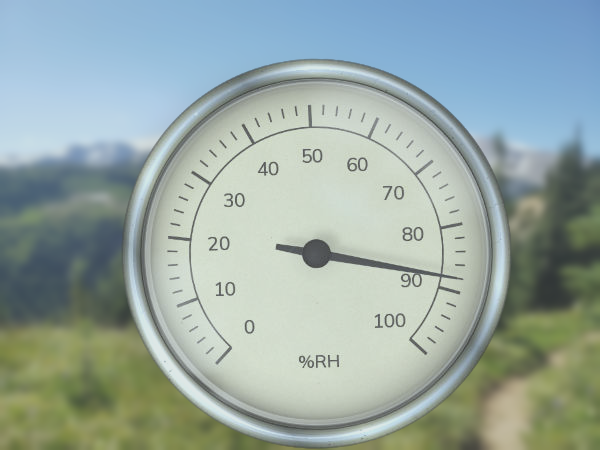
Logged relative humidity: 88 %
